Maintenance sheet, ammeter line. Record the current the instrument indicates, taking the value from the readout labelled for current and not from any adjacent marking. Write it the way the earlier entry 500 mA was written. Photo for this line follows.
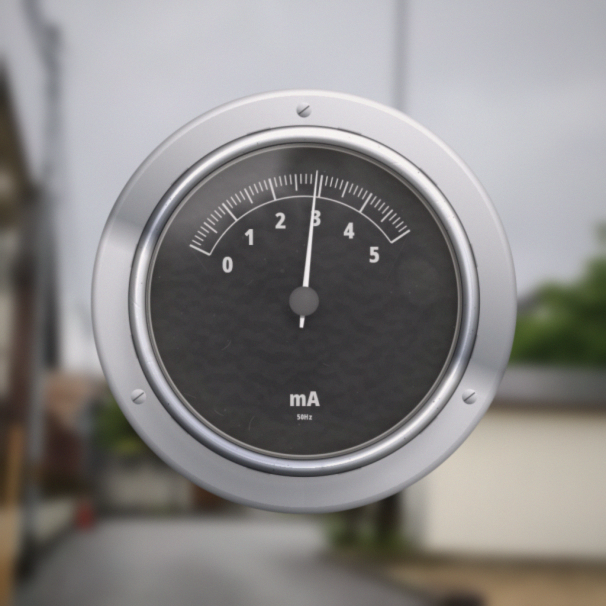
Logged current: 2.9 mA
